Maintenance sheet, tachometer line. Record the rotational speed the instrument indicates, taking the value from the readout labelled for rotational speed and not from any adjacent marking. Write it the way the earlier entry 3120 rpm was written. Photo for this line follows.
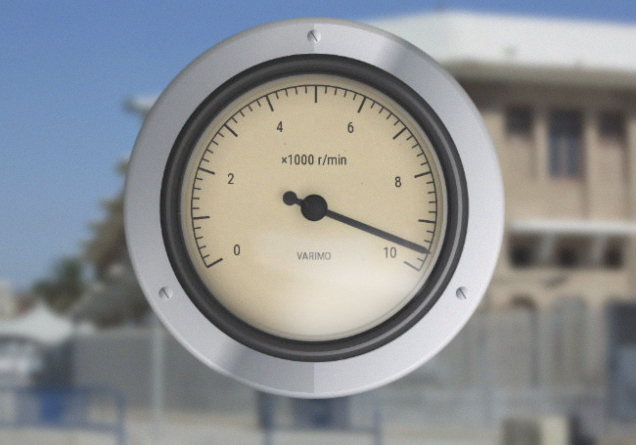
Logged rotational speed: 9600 rpm
